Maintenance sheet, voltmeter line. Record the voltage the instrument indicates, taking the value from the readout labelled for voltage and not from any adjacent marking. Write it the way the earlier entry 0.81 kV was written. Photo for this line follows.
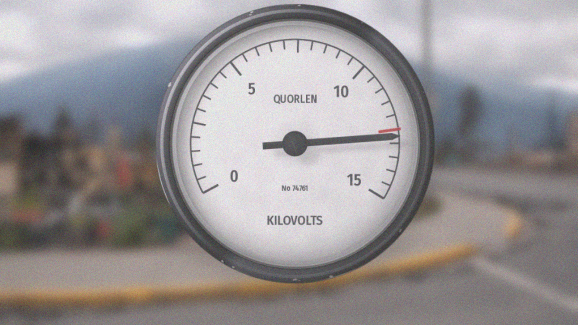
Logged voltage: 12.75 kV
